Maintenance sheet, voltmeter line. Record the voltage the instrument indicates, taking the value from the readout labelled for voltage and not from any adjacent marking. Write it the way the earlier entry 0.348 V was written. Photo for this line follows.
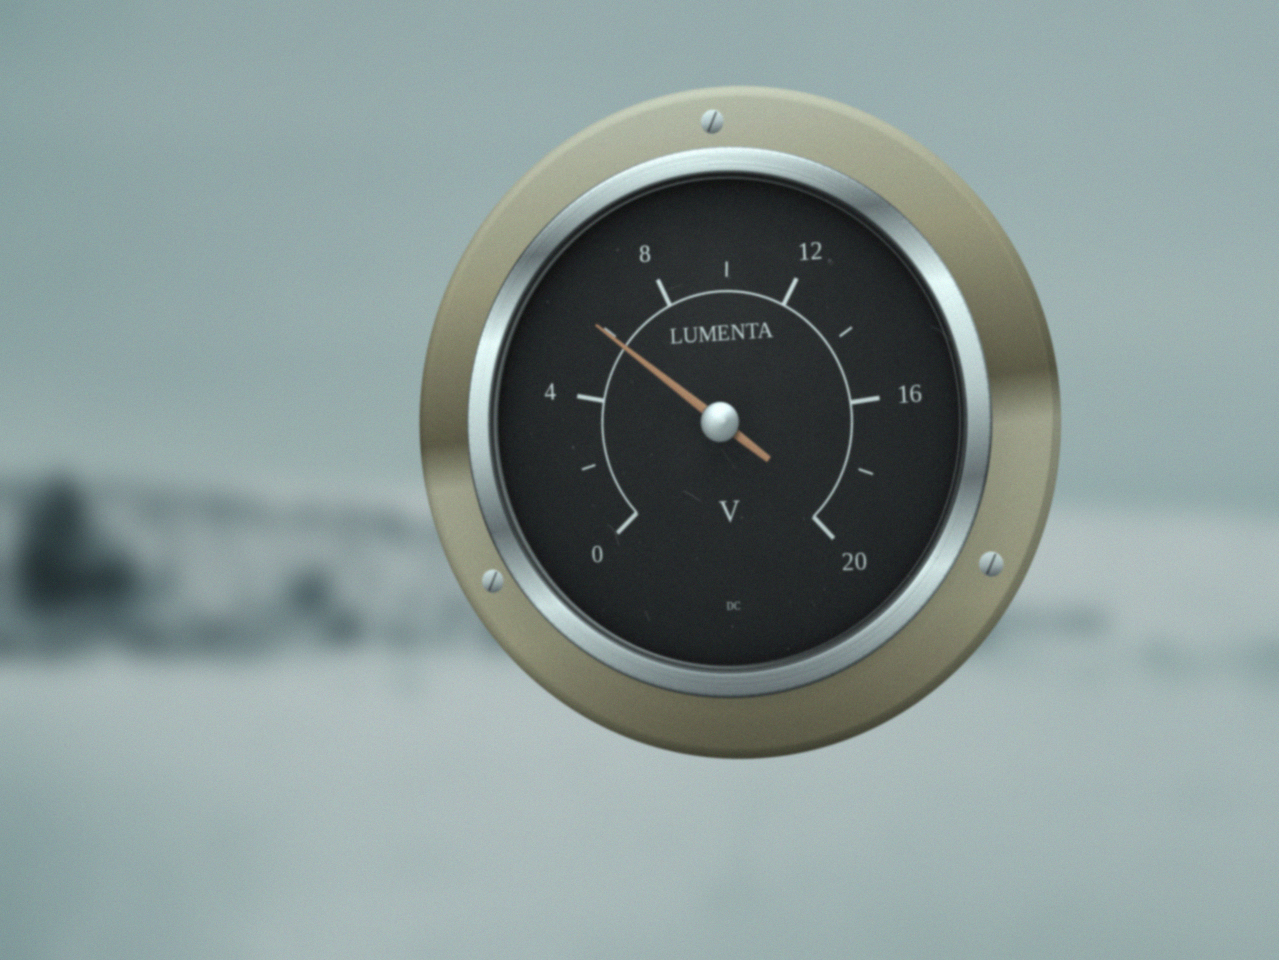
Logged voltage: 6 V
